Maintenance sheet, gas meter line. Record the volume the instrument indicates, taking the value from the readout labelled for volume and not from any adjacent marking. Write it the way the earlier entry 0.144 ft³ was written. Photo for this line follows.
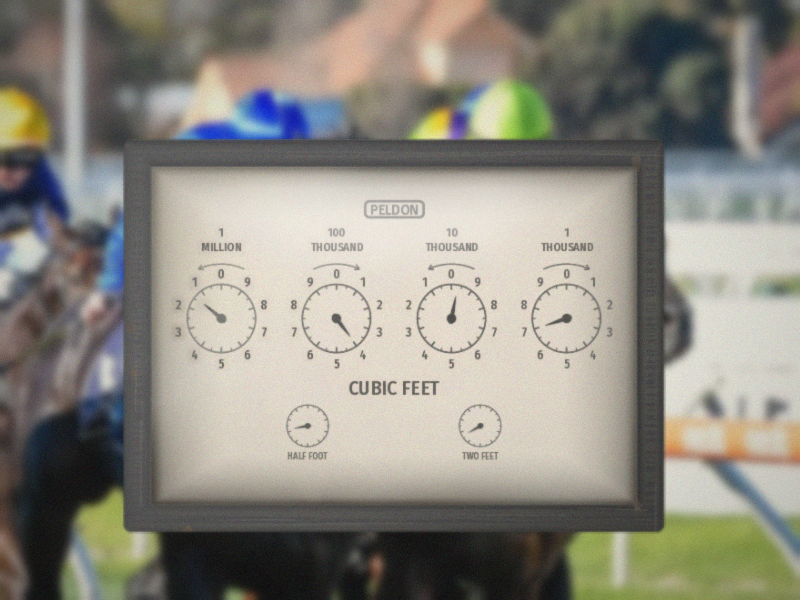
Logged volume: 139700 ft³
